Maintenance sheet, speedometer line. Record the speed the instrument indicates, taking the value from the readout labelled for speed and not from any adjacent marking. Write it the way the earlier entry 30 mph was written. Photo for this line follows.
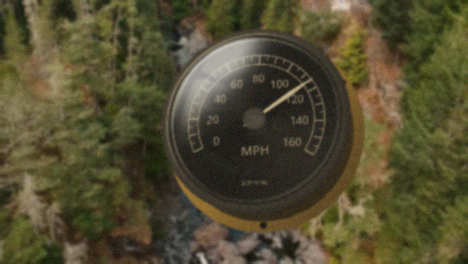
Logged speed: 115 mph
